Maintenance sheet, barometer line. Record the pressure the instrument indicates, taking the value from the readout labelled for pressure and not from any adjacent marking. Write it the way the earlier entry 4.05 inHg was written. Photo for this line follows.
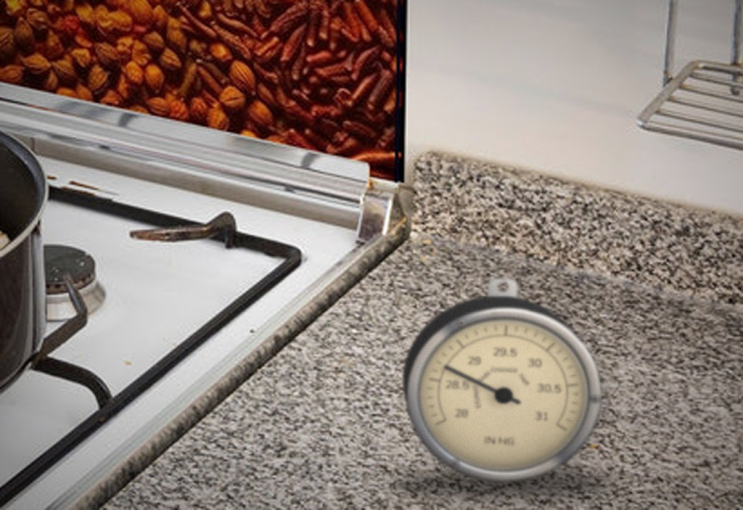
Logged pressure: 28.7 inHg
